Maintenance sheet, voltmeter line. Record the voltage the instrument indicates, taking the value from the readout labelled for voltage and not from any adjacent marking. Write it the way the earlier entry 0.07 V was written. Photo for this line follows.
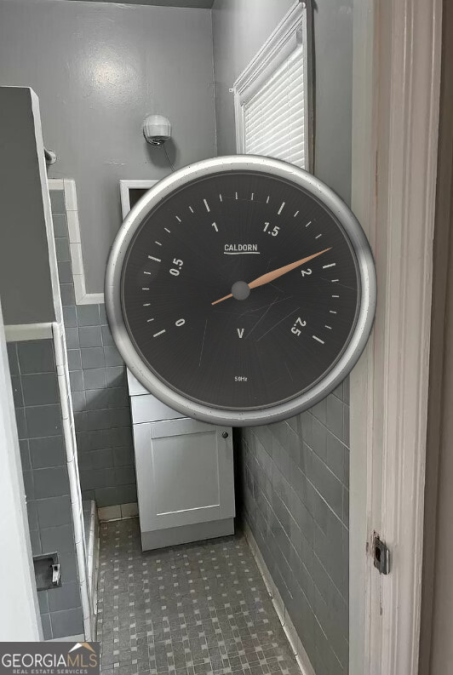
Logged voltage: 1.9 V
